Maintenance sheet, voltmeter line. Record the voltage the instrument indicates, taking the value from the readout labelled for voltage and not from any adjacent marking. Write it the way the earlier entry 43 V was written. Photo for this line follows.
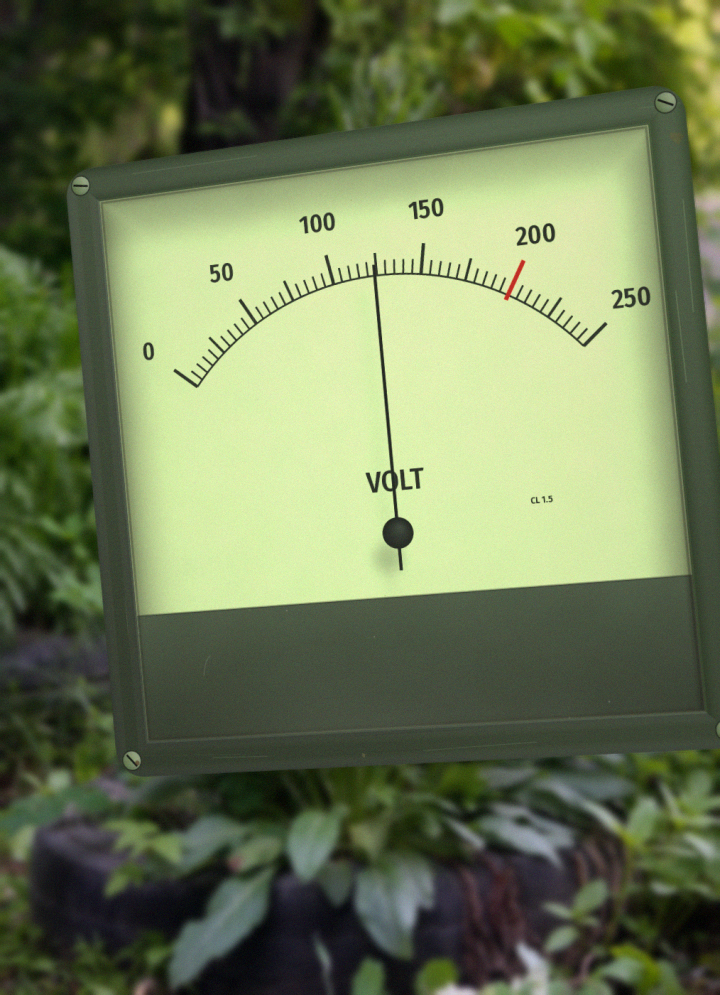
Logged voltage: 125 V
